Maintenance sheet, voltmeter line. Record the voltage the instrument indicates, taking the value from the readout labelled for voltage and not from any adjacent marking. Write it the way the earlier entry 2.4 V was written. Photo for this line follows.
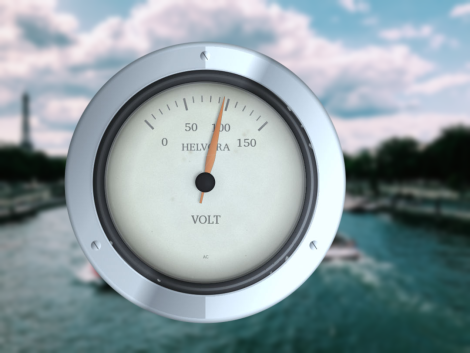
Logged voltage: 95 V
